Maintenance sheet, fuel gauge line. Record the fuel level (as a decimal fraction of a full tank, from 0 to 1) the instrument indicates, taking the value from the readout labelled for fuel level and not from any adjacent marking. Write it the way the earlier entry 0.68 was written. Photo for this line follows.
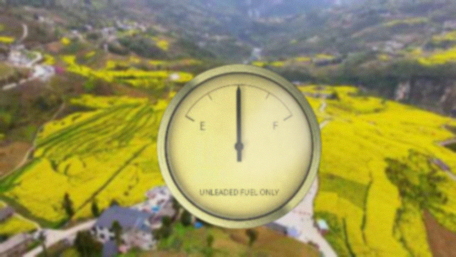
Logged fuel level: 0.5
